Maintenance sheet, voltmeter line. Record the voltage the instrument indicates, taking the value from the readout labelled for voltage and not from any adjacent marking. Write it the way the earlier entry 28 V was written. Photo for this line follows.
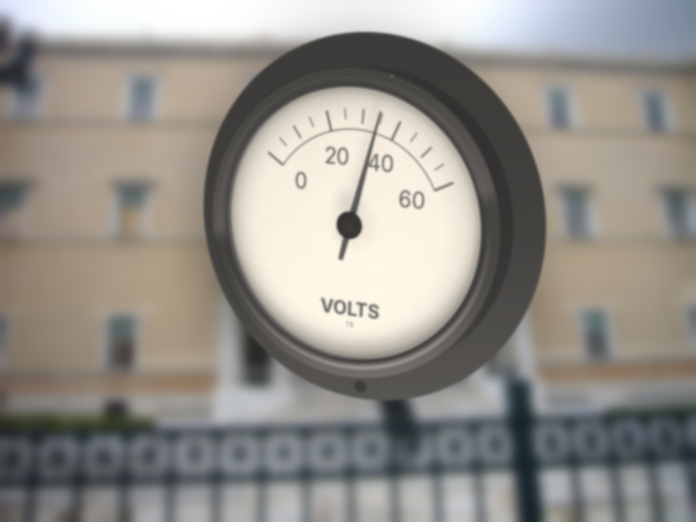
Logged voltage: 35 V
